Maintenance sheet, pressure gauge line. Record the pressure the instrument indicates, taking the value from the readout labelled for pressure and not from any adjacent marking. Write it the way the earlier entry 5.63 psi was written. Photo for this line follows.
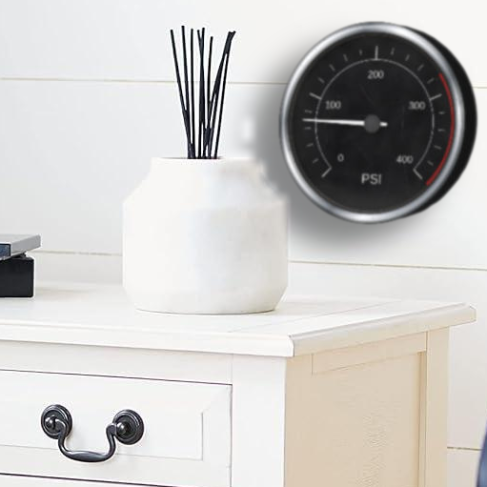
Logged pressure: 70 psi
